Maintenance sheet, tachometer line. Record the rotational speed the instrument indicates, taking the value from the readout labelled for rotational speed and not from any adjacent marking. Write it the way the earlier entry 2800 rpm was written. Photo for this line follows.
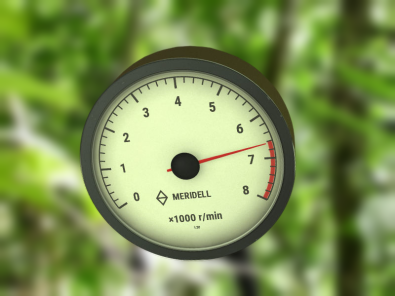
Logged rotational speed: 6600 rpm
